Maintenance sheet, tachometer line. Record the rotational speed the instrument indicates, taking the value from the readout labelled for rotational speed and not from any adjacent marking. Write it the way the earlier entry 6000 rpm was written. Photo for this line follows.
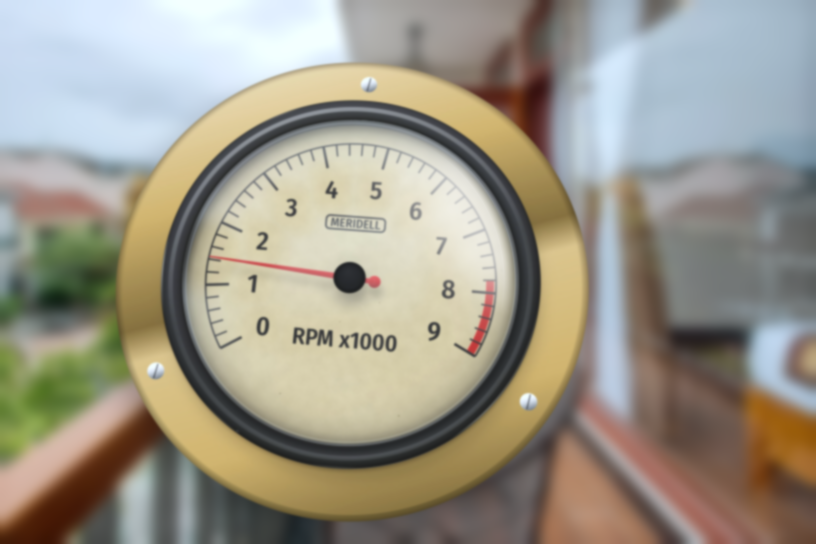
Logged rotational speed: 1400 rpm
